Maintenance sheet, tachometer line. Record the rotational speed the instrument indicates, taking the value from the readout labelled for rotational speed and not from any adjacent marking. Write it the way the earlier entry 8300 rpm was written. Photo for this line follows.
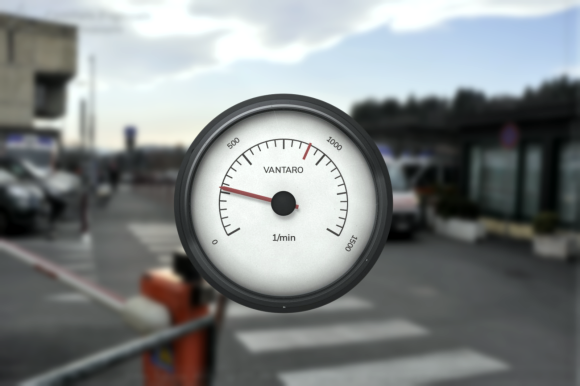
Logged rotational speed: 275 rpm
